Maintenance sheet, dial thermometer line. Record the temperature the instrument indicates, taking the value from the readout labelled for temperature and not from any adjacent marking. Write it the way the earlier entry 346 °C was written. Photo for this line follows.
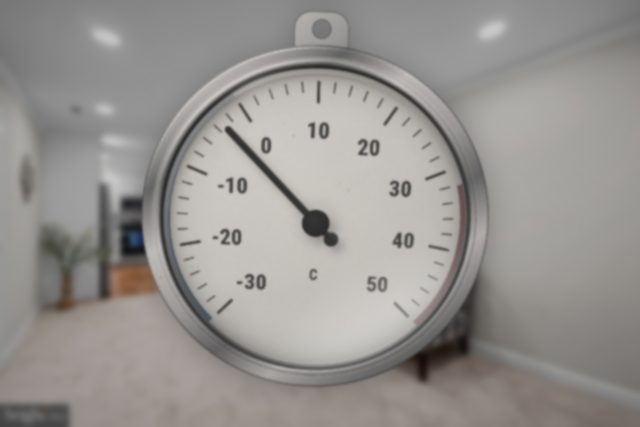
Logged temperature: -3 °C
